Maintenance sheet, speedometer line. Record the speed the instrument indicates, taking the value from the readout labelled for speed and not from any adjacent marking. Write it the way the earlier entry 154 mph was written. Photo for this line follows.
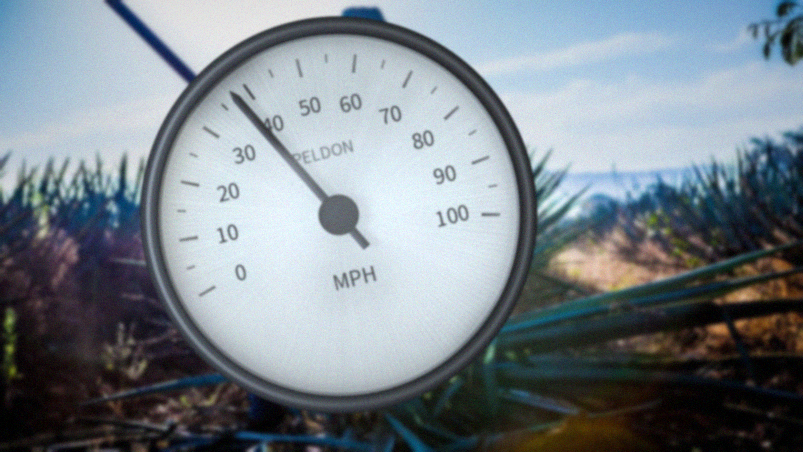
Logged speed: 37.5 mph
